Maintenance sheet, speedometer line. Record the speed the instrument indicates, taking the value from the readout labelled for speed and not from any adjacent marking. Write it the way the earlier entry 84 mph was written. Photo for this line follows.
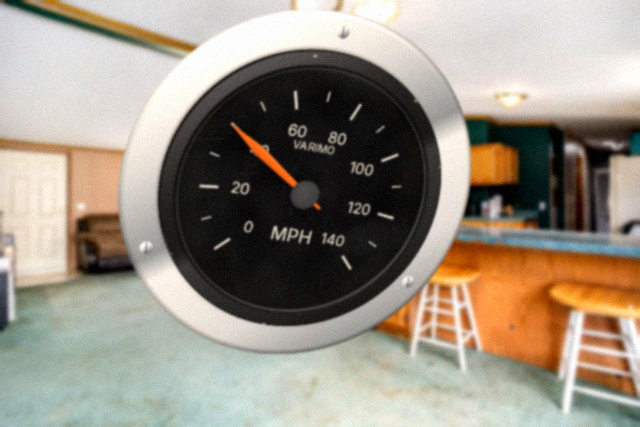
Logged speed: 40 mph
